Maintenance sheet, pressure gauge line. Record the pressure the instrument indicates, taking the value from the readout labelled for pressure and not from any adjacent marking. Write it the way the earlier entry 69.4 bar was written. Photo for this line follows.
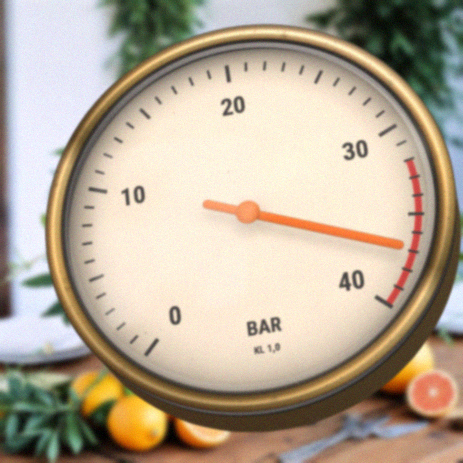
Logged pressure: 37 bar
